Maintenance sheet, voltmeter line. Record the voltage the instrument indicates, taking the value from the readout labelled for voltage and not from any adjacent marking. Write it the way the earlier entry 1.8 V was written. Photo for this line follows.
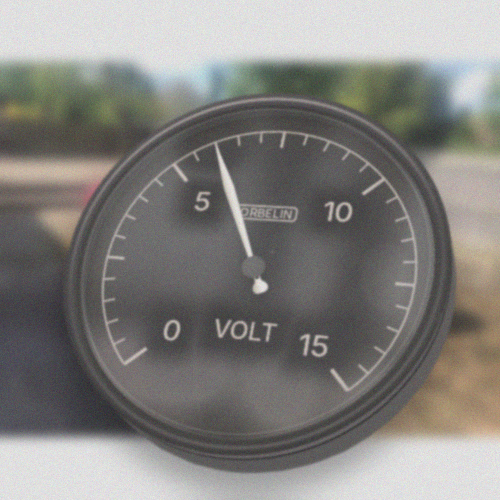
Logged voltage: 6 V
